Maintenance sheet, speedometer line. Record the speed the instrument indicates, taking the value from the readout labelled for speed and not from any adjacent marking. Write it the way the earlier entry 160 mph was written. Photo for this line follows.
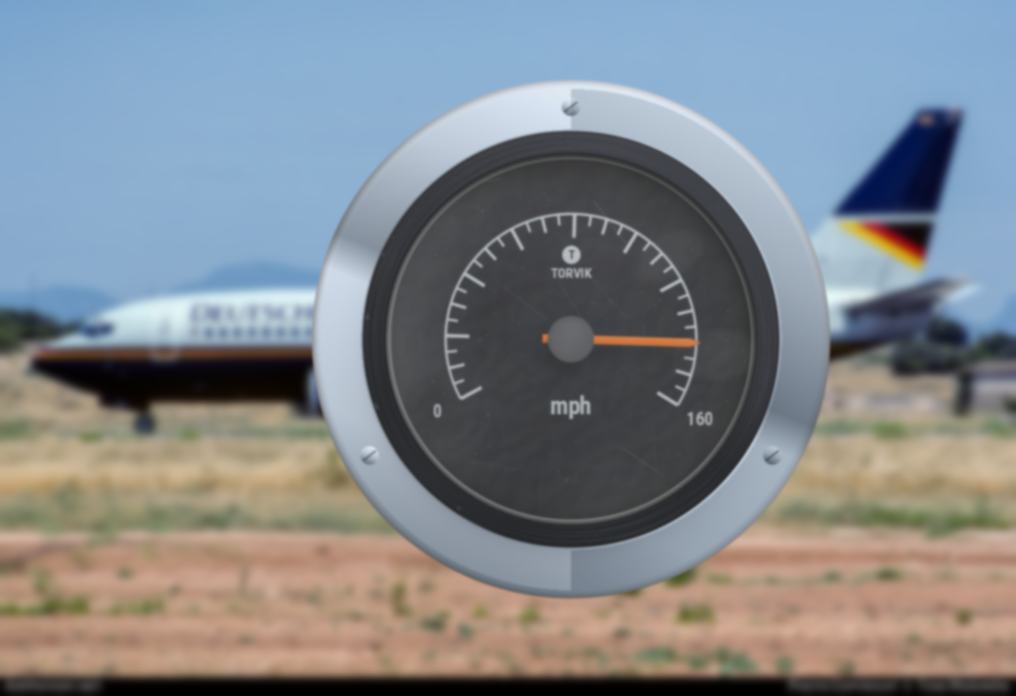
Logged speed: 140 mph
